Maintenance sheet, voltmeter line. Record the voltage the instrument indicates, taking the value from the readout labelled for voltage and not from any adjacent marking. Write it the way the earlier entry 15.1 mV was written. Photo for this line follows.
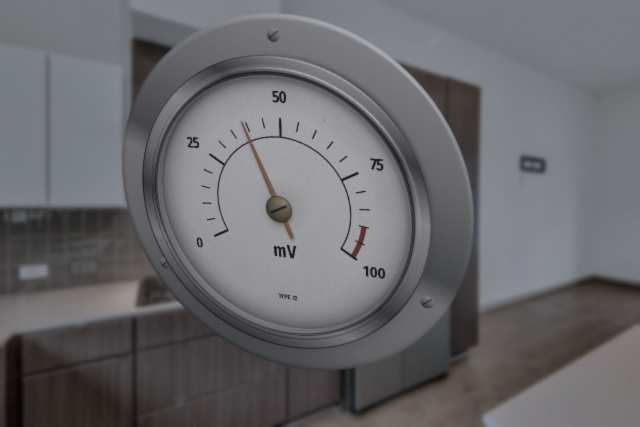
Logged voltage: 40 mV
